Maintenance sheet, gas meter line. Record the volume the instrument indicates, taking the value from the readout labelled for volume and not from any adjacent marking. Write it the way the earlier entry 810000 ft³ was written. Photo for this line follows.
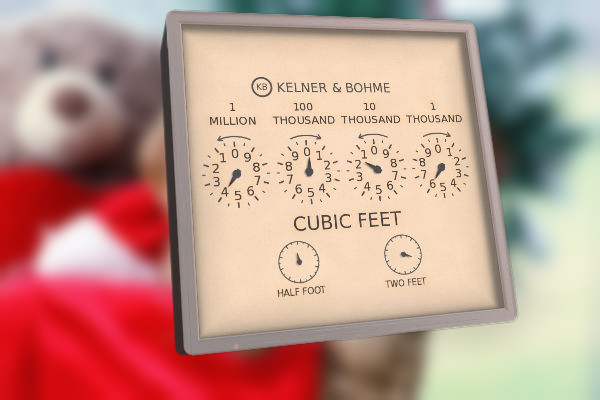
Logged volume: 401600 ft³
